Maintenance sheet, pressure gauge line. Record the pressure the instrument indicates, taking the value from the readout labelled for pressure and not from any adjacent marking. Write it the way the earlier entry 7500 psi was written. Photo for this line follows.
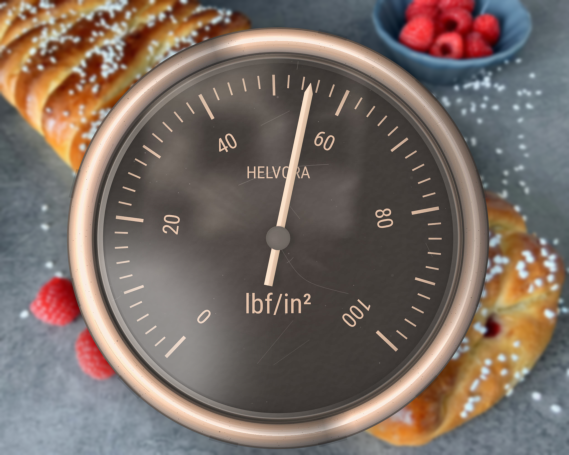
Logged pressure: 55 psi
